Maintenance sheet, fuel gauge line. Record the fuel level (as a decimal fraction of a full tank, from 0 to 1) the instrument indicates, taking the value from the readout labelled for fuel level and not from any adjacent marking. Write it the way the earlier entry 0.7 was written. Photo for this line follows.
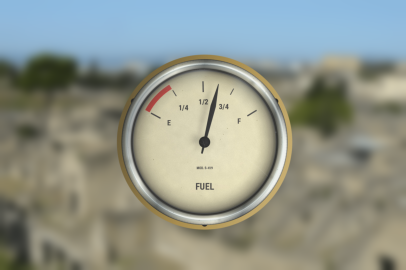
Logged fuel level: 0.625
